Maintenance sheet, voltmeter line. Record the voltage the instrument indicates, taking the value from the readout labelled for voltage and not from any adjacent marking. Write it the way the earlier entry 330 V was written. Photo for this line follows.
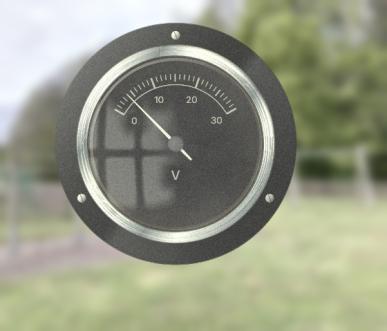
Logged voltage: 4 V
